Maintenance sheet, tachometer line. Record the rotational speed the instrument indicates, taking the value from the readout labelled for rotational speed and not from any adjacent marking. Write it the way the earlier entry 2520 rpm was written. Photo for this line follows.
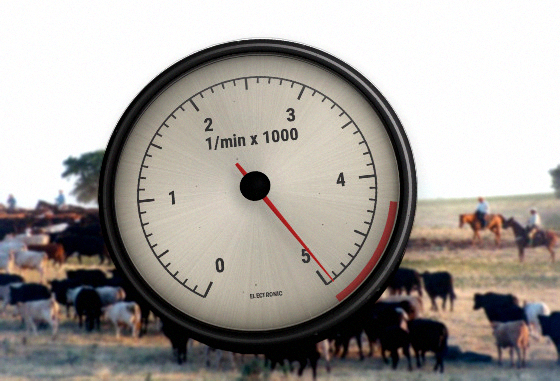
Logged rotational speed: 4950 rpm
